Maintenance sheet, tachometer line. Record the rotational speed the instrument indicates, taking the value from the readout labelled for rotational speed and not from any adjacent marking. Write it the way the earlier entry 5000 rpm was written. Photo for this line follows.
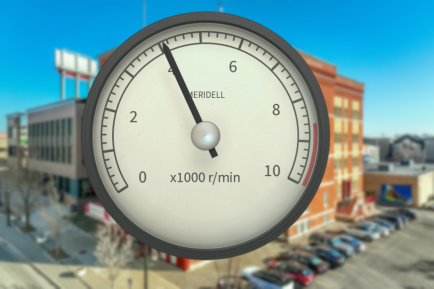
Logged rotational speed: 4100 rpm
